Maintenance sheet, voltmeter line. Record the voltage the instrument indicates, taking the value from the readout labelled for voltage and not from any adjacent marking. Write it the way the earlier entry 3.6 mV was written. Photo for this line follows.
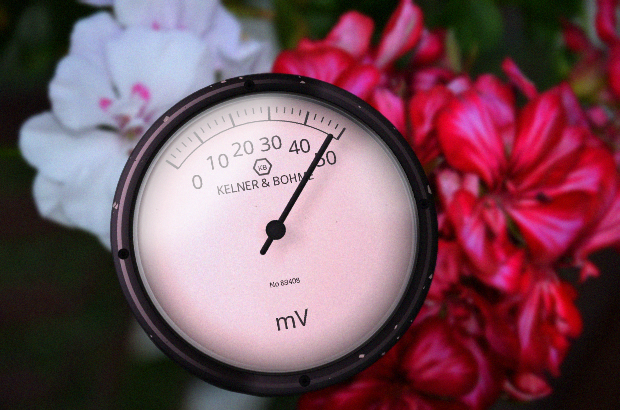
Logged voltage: 48 mV
